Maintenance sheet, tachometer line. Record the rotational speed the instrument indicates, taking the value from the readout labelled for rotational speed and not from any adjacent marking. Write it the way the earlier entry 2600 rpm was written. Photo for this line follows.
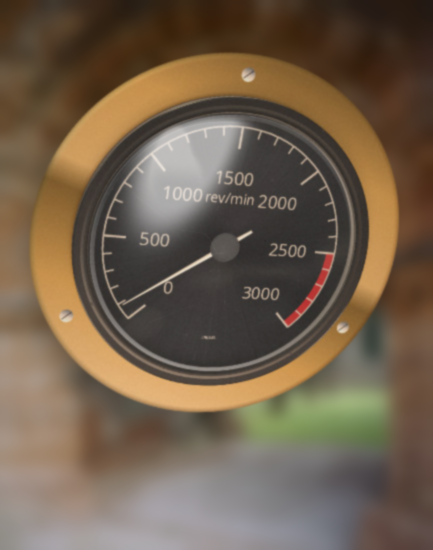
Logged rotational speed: 100 rpm
